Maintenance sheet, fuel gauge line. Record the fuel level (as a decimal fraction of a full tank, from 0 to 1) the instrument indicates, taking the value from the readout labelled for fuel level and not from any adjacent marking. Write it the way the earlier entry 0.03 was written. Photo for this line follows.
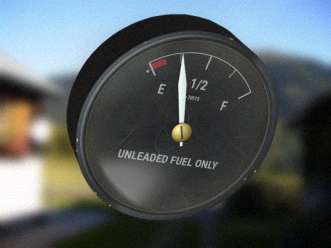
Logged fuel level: 0.25
